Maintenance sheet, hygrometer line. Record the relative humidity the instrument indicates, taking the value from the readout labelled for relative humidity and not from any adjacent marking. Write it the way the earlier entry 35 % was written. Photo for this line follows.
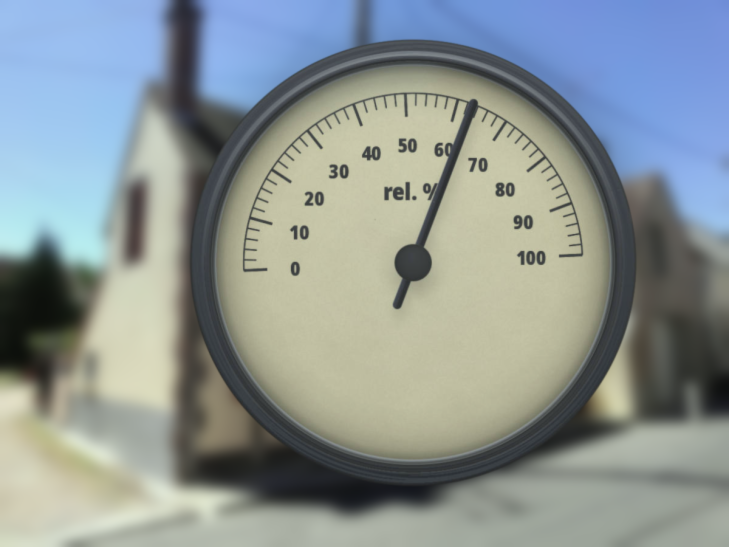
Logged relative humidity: 63 %
